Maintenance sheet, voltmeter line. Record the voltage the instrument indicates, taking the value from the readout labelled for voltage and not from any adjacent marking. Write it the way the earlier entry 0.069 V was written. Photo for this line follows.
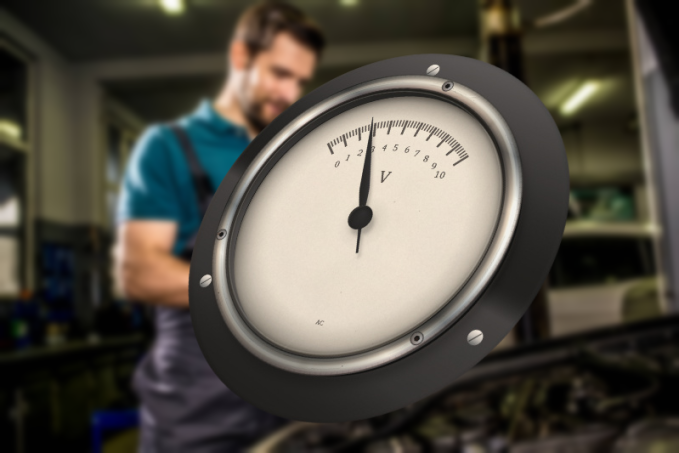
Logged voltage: 3 V
